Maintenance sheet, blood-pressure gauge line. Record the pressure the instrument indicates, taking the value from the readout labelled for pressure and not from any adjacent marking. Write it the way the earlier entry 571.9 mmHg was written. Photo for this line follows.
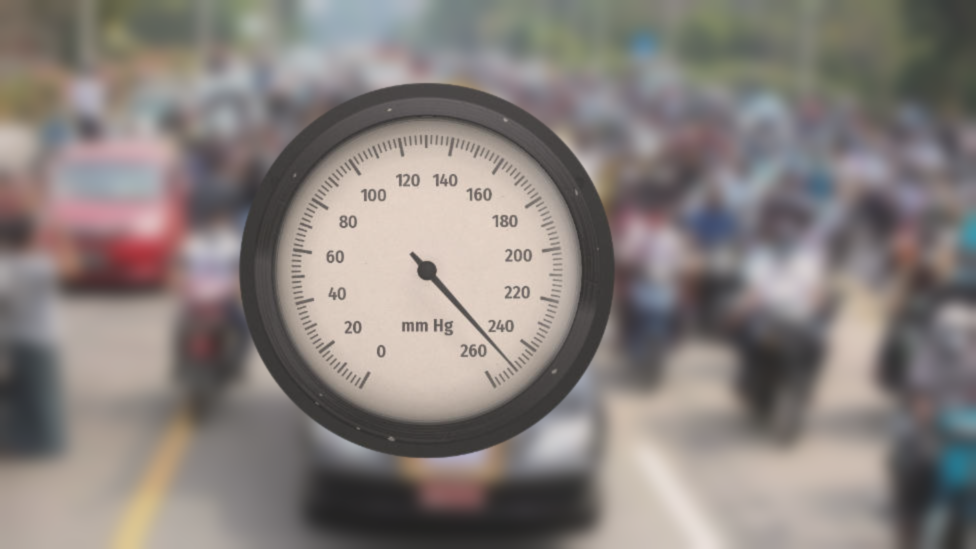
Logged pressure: 250 mmHg
